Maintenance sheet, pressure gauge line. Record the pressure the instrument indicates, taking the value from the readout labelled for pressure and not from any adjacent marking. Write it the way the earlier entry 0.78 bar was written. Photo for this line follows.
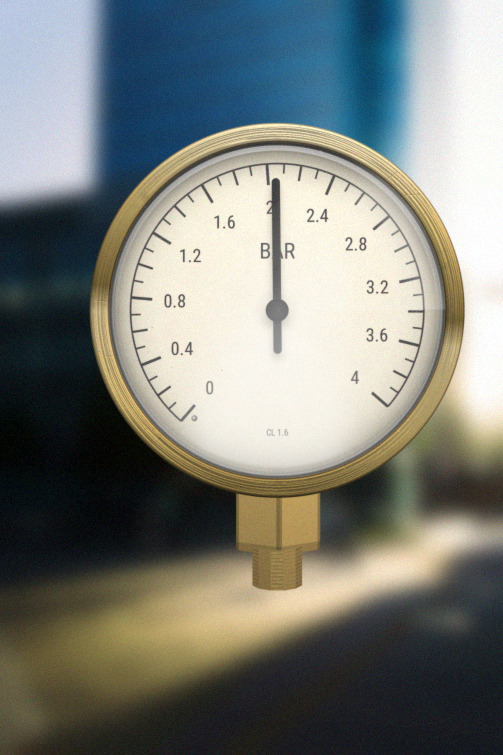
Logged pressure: 2.05 bar
